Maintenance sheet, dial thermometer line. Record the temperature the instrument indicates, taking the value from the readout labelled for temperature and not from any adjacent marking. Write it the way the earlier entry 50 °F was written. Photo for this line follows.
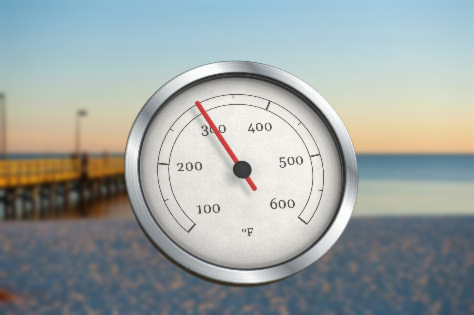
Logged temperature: 300 °F
